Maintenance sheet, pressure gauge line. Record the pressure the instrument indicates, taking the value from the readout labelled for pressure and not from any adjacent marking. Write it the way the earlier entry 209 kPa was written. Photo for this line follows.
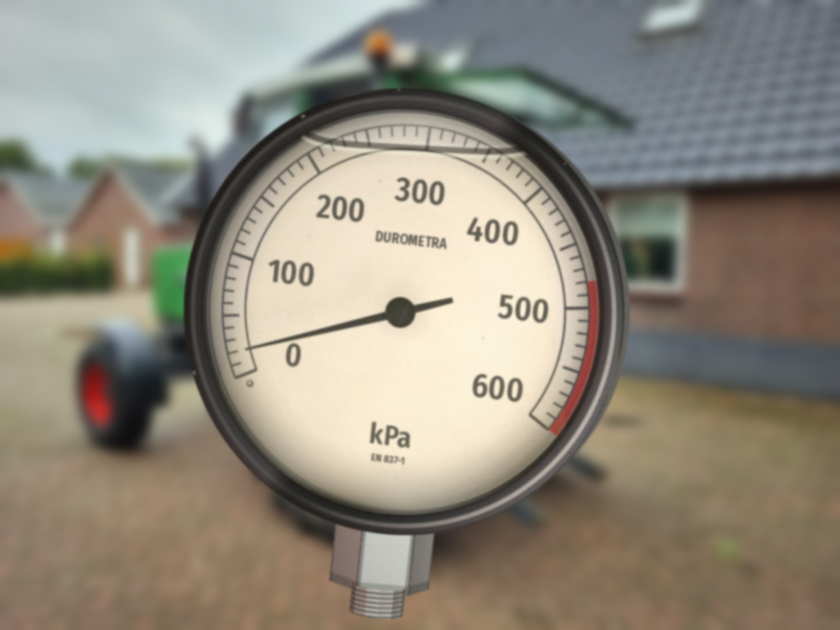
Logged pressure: 20 kPa
